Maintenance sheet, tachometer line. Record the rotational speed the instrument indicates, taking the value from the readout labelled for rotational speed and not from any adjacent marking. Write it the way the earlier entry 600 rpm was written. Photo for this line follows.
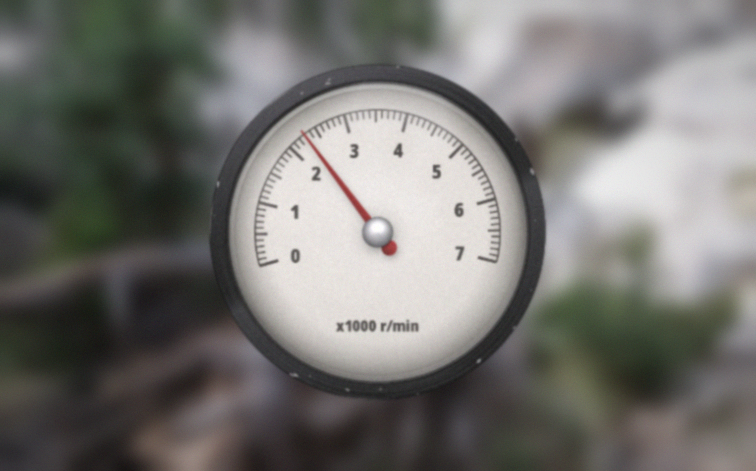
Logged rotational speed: 2300 rpm
